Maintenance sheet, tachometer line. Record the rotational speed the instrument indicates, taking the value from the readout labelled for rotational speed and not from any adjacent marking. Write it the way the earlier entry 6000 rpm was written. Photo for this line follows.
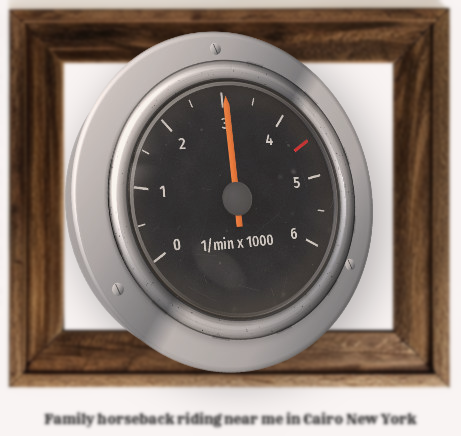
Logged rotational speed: 3000 rpm
